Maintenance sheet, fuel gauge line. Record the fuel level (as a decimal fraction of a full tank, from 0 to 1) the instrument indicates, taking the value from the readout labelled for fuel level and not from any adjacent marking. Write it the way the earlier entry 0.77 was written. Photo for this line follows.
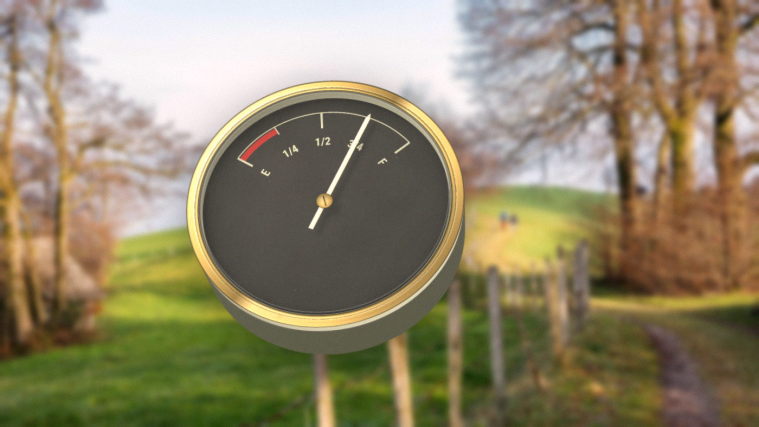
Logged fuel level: 0.75
